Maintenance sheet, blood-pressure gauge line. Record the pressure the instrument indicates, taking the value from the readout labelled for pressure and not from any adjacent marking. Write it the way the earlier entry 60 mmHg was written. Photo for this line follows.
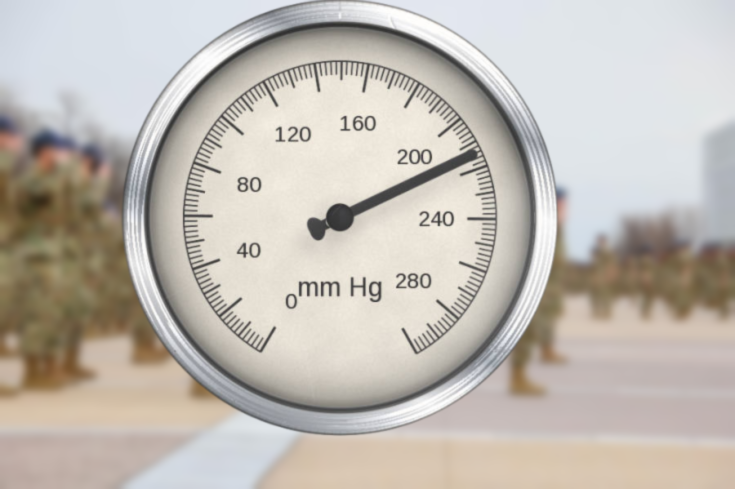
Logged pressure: 214 mmHg
